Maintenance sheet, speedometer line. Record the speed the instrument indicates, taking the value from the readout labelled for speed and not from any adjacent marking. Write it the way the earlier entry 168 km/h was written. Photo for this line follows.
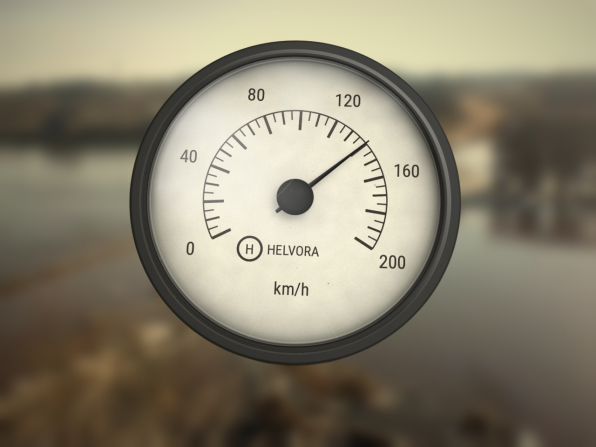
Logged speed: 140 km/h
